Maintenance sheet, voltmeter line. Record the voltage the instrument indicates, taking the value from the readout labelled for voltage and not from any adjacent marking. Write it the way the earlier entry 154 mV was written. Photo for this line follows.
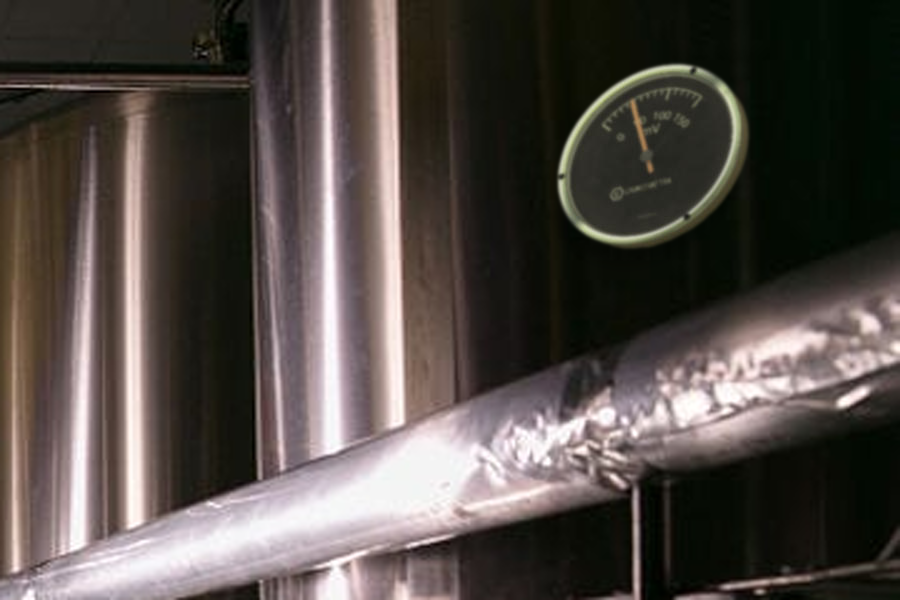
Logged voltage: 50 mV
